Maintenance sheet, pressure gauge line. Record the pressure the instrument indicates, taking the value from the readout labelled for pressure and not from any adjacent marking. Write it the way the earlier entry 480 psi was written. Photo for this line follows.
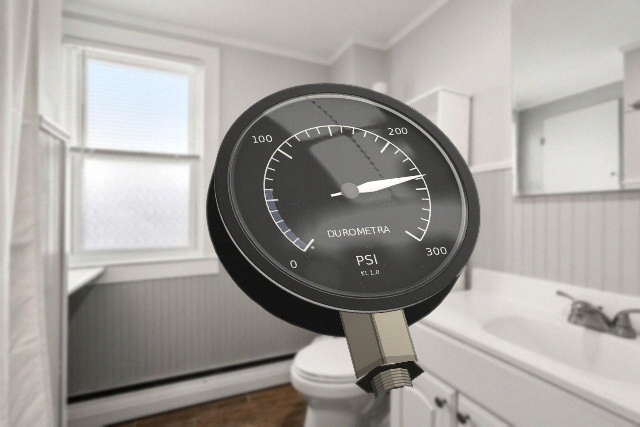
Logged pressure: 240 psi
